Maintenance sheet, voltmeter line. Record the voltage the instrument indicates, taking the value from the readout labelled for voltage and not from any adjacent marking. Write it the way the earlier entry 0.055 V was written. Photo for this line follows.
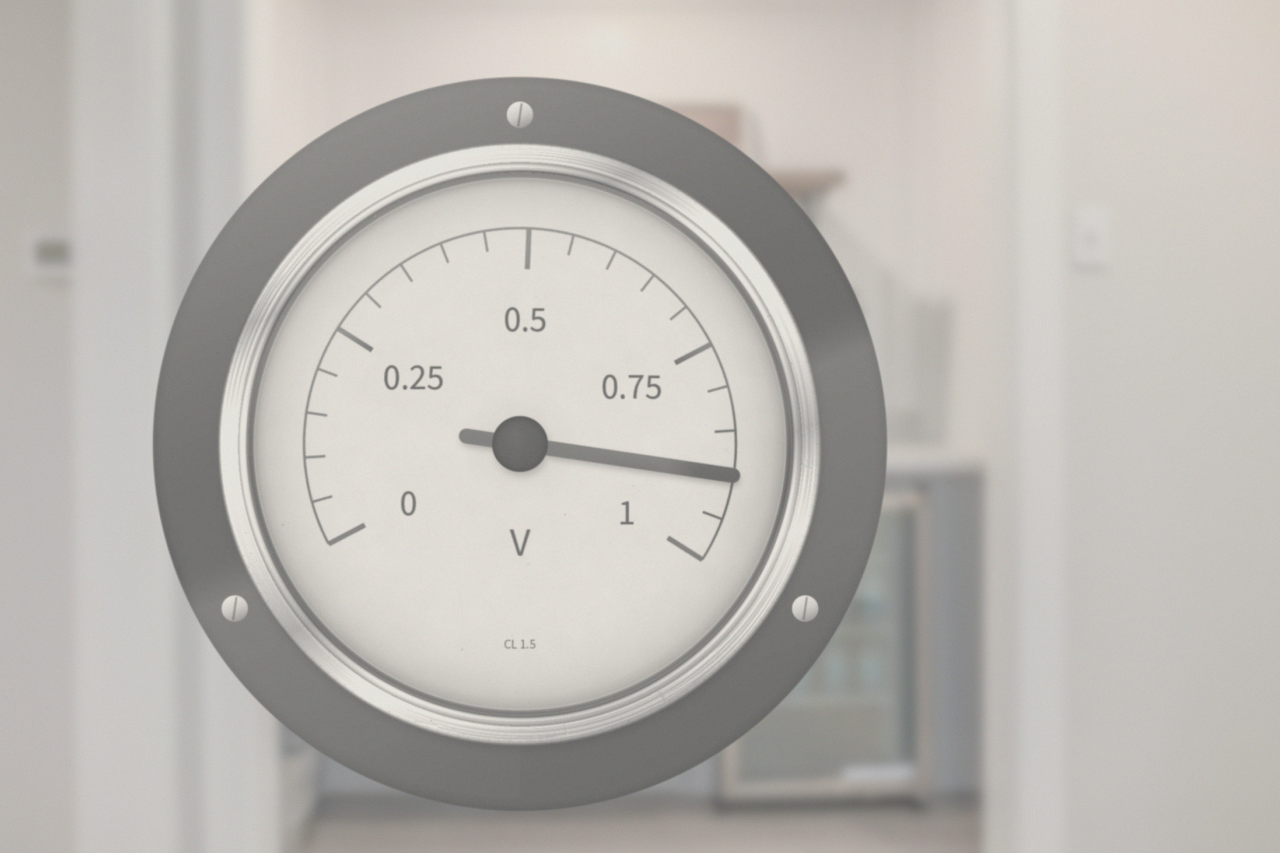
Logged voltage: 0.9 V
